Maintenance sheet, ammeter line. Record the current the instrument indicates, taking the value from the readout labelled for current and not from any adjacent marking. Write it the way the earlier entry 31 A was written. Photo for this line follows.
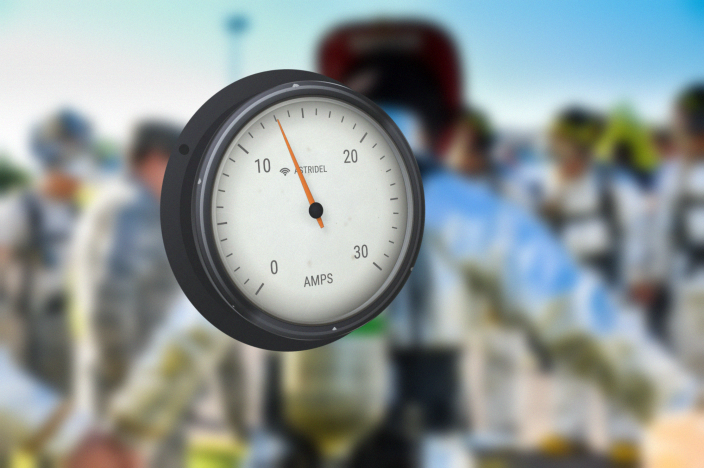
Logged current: 13 A
